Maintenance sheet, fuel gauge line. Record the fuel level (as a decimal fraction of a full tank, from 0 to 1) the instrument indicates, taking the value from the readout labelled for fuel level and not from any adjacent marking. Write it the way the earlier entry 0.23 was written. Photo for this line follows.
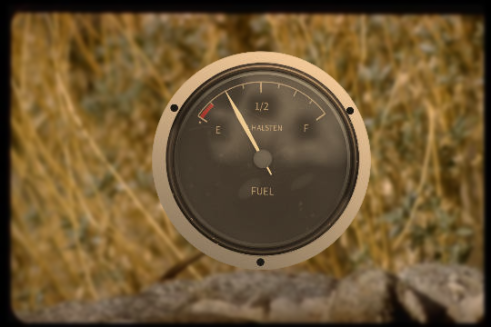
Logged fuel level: 0.25
